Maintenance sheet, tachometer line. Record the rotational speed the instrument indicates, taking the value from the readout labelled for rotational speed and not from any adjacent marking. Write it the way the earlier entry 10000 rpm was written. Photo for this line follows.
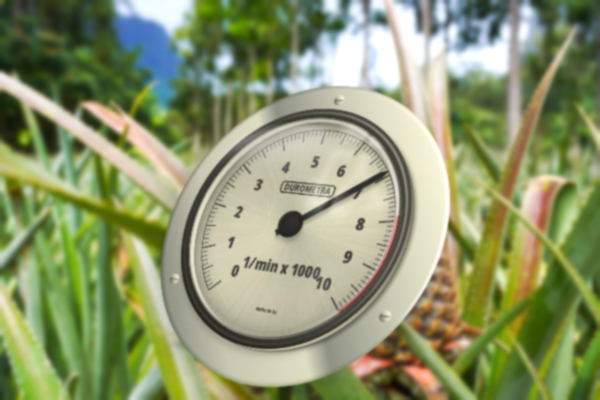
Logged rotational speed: 7000 rpm
